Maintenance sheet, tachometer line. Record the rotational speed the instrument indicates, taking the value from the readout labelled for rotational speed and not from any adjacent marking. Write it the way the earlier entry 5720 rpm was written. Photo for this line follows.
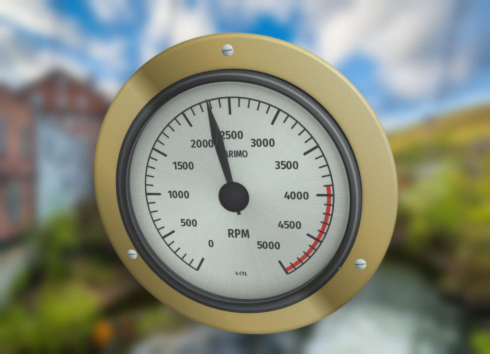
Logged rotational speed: 2300 rpm
